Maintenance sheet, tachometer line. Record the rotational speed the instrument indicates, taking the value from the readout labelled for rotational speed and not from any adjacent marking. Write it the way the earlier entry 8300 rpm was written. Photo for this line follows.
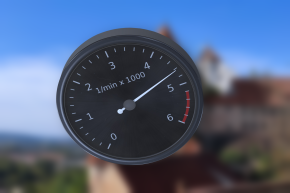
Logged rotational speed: 4600 rpm
